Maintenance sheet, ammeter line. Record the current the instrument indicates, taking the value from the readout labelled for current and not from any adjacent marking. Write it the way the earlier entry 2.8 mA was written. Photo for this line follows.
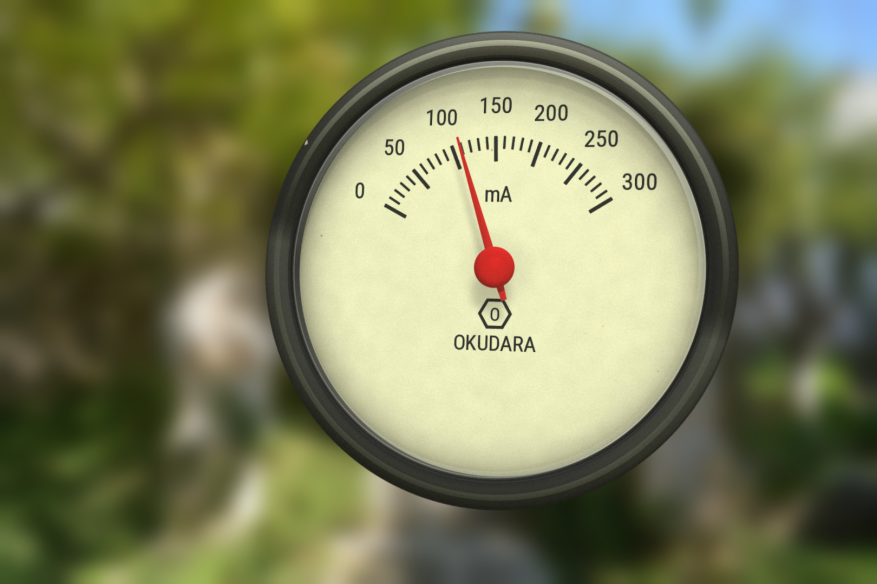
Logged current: 110 mA
